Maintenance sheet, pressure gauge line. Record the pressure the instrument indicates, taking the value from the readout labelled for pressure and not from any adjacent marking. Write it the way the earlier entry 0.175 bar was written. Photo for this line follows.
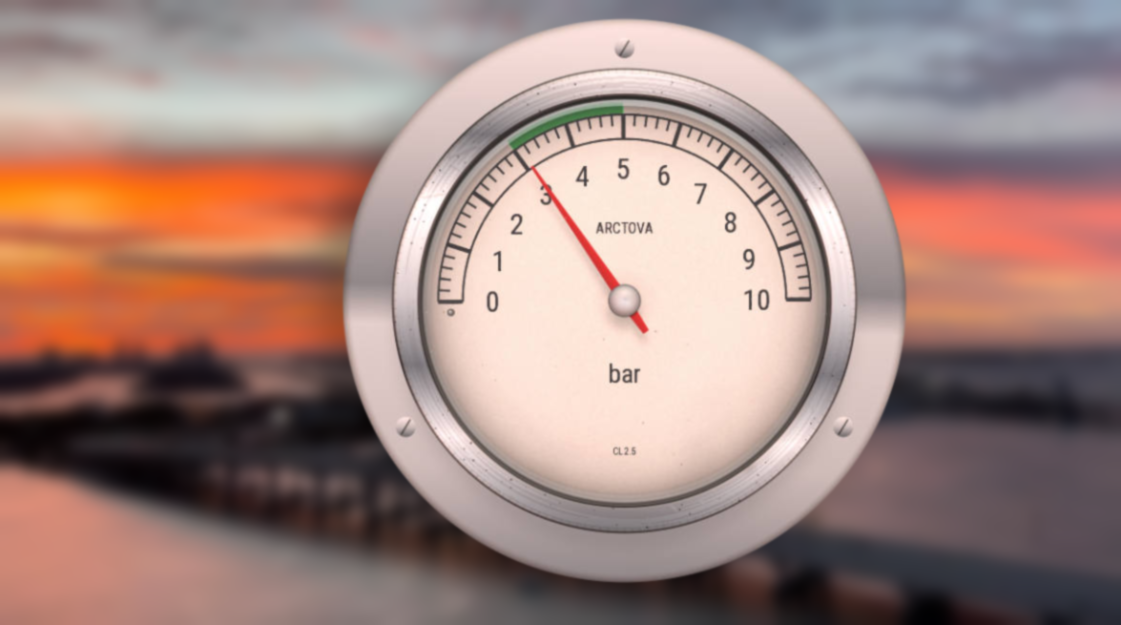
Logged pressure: 3.1 bar
